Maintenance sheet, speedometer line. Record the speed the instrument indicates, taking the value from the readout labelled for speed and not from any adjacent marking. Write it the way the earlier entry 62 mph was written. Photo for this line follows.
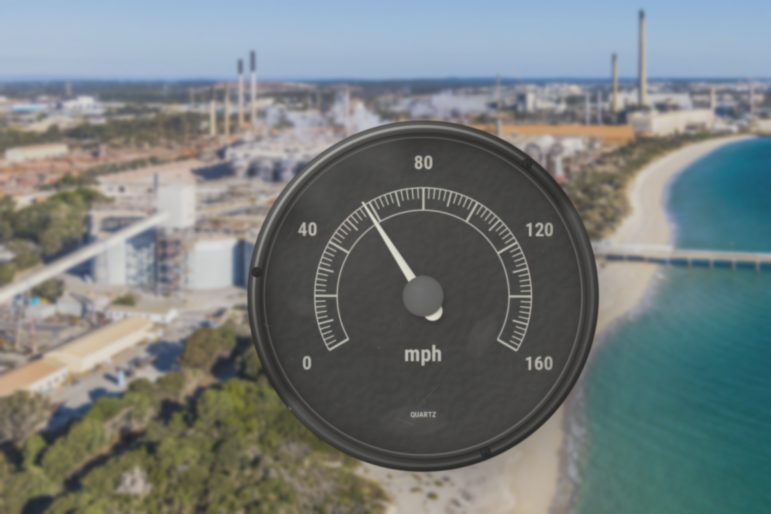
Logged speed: 58 mph
